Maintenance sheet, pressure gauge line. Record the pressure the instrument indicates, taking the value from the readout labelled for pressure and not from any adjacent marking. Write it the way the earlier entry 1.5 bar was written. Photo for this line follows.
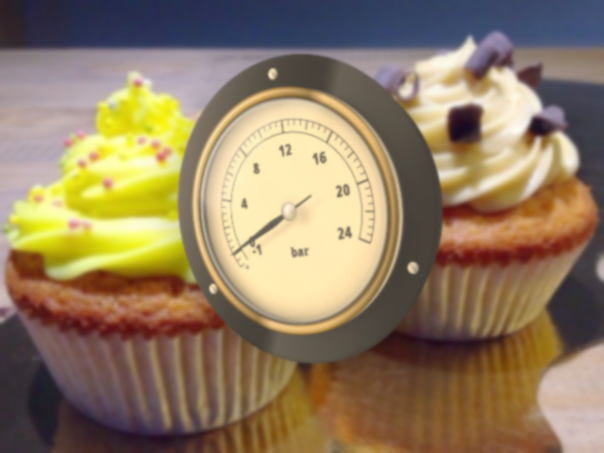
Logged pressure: 0 bar
